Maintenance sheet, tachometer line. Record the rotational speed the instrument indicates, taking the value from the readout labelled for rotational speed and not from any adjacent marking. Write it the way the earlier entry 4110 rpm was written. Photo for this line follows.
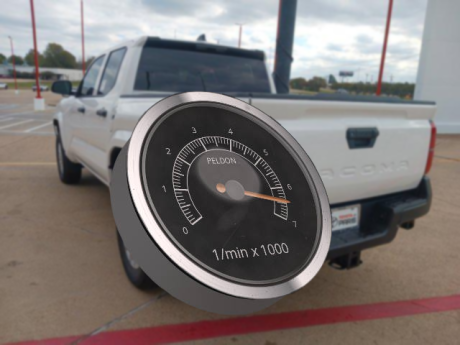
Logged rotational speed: 6500 rpm
